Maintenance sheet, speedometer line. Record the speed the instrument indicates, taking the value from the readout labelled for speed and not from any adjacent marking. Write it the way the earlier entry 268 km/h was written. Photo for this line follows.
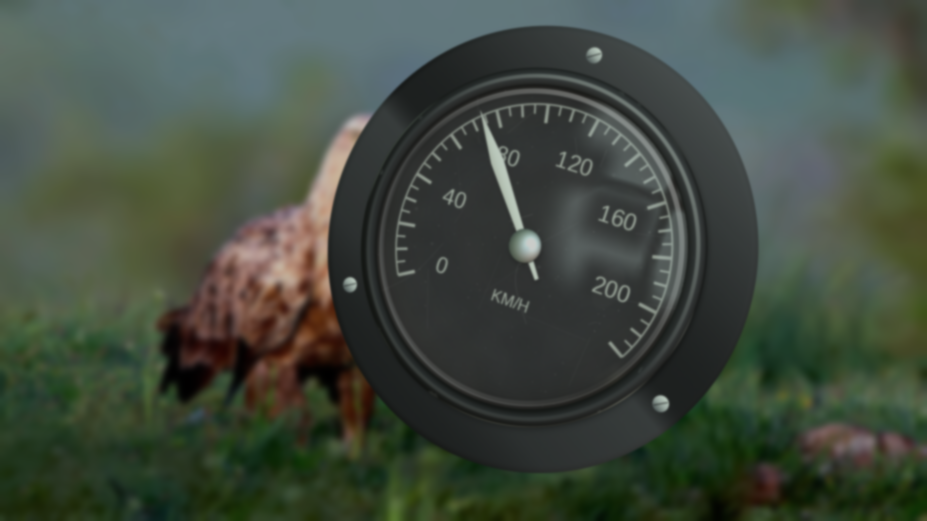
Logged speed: 75 km/h
